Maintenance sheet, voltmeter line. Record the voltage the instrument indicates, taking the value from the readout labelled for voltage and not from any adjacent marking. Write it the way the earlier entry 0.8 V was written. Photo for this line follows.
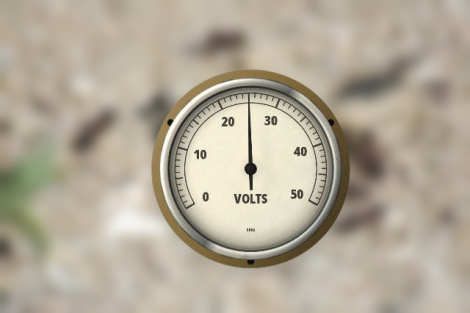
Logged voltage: 25 V
